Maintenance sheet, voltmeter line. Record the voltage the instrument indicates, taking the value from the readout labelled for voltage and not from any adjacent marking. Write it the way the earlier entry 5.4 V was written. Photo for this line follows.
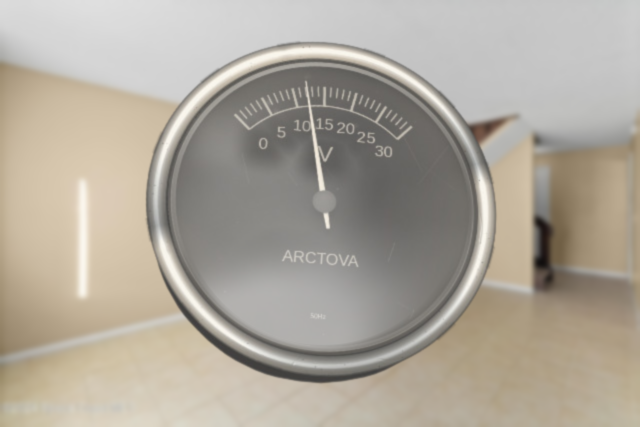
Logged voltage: 12 V
